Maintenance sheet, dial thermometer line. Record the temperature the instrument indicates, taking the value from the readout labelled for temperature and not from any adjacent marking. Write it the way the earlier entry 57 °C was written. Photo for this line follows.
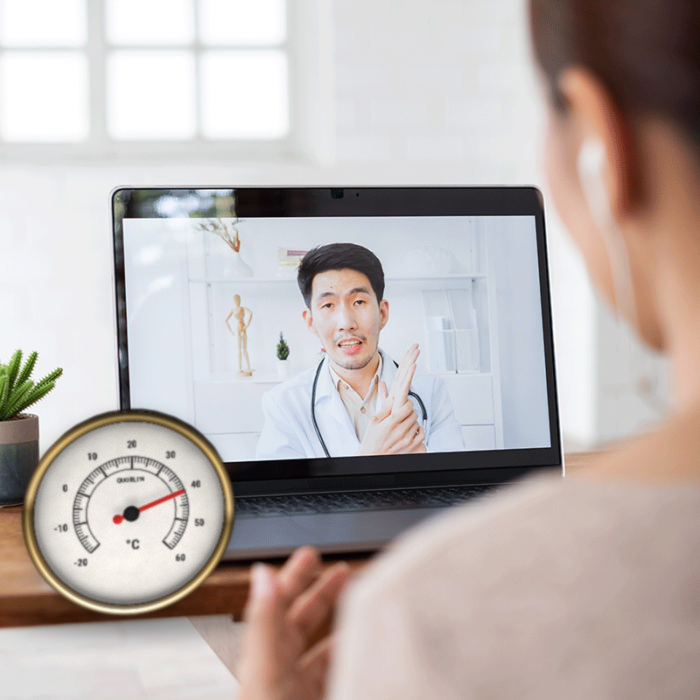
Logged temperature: 40 °C
